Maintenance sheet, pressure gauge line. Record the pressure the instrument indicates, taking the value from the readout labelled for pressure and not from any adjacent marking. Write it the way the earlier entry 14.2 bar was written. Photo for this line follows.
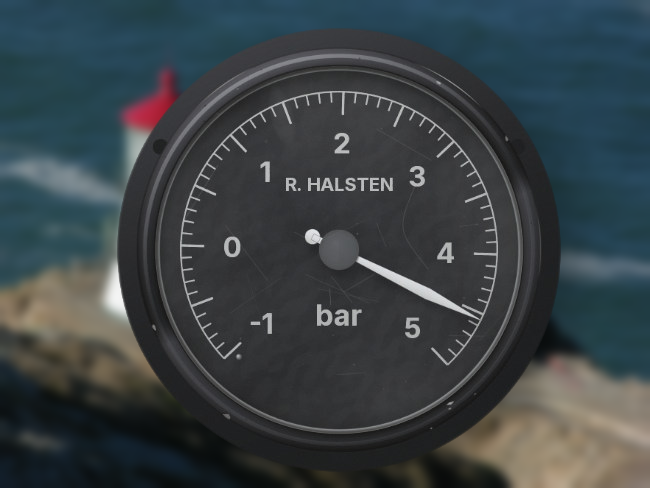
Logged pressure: 4.55 bar
